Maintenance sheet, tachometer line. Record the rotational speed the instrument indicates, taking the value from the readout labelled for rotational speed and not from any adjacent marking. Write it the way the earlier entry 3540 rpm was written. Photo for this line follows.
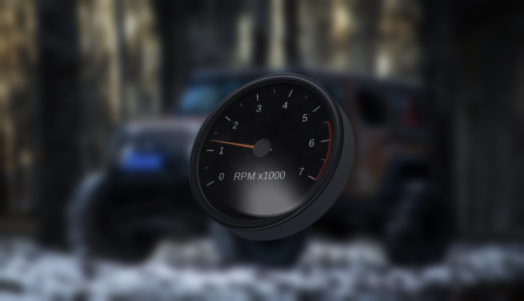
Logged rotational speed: 1250 rpm
